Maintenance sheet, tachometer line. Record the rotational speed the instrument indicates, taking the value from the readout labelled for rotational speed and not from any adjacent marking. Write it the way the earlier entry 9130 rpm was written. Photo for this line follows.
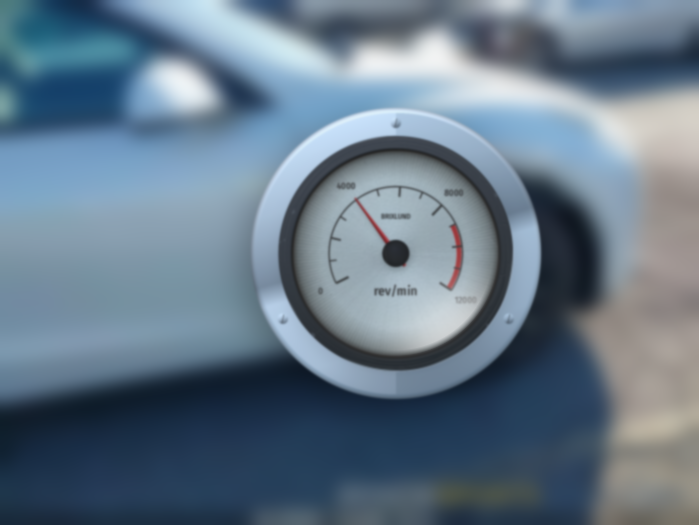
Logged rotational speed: 4000 rpm
